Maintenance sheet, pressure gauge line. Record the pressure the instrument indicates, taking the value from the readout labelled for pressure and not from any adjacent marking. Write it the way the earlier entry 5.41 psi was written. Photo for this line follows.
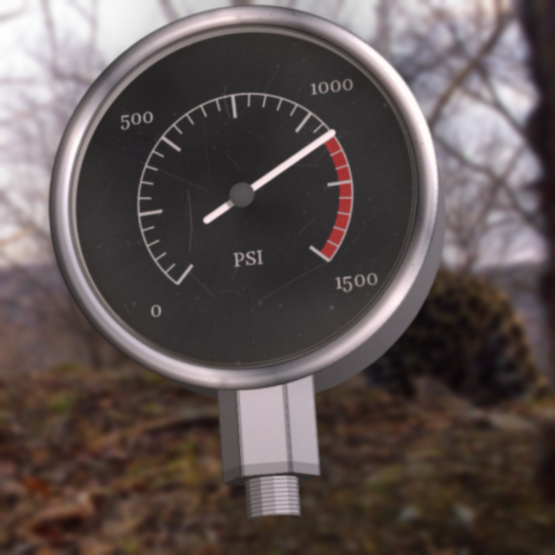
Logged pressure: 1100 psi
